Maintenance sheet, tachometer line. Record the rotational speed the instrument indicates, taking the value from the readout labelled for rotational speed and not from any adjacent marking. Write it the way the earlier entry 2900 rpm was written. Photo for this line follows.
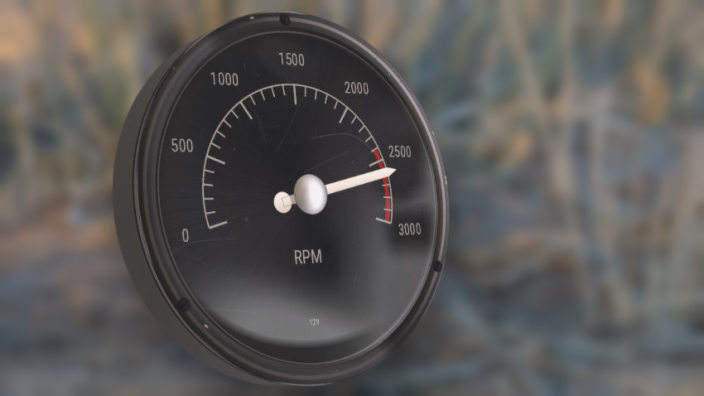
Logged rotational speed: 2600 rpm
